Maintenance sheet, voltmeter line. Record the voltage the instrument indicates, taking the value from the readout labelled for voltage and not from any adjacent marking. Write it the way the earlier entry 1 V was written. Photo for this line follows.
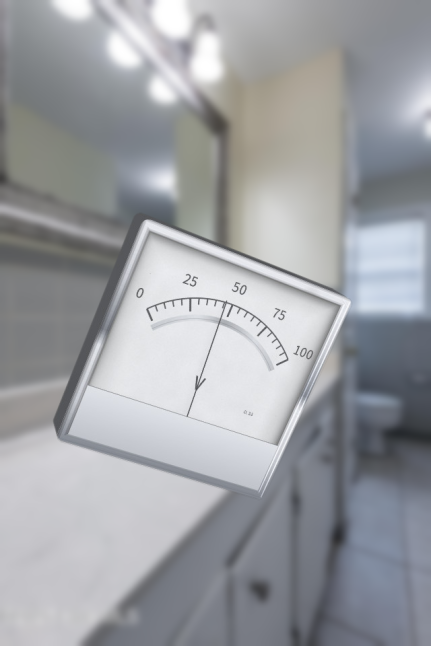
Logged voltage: 45 V
